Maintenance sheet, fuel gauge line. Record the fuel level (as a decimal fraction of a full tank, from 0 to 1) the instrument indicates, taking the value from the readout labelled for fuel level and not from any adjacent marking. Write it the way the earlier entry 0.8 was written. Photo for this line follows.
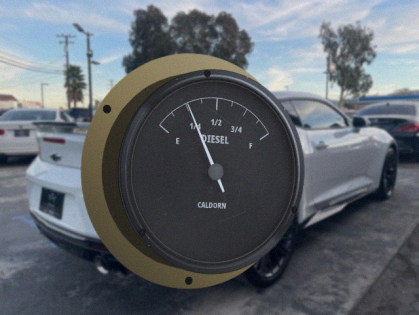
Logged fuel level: 0.25
